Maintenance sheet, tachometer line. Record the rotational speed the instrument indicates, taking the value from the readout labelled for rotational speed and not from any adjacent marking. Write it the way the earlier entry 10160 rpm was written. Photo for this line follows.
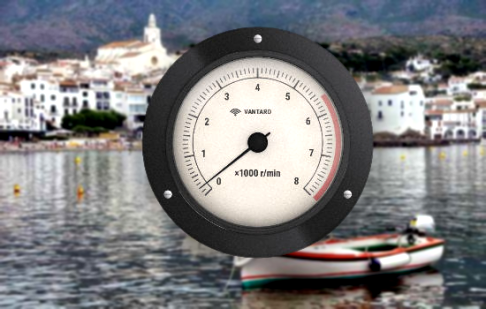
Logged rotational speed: 200 rpm
